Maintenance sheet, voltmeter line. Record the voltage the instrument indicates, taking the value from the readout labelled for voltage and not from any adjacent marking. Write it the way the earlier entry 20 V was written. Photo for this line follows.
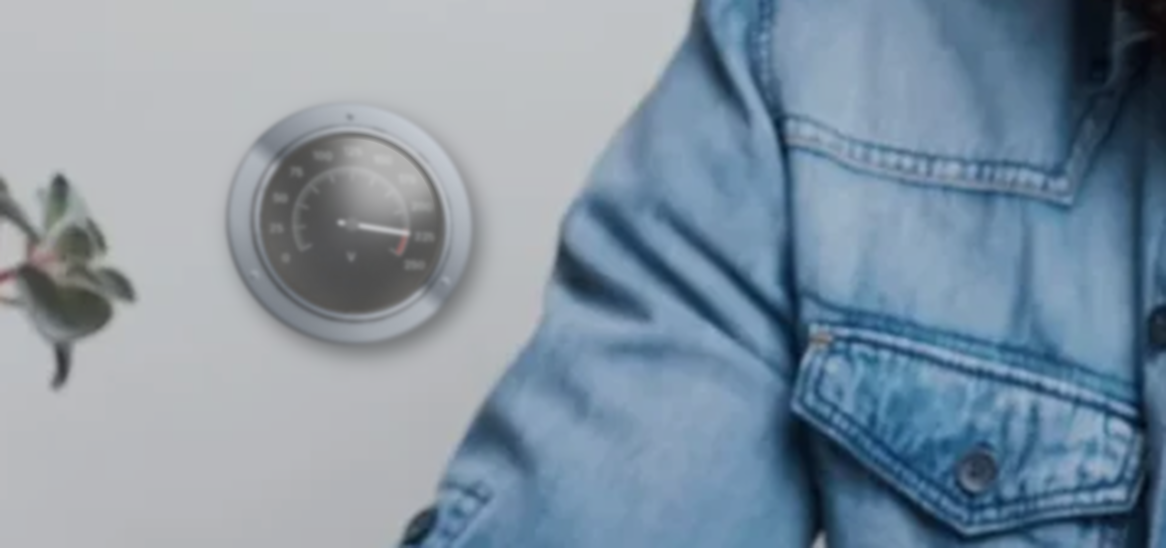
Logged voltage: 225 V
